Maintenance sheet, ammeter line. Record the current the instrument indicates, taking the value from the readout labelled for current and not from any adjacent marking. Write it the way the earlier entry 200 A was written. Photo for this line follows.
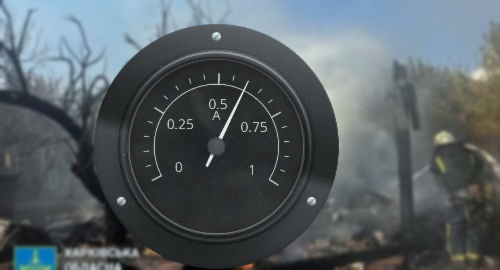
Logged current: 0.6 A
